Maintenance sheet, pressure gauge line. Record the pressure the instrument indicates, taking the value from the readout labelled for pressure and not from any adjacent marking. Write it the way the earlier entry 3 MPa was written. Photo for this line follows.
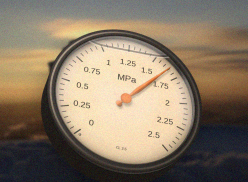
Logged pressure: 1.65 MPa
